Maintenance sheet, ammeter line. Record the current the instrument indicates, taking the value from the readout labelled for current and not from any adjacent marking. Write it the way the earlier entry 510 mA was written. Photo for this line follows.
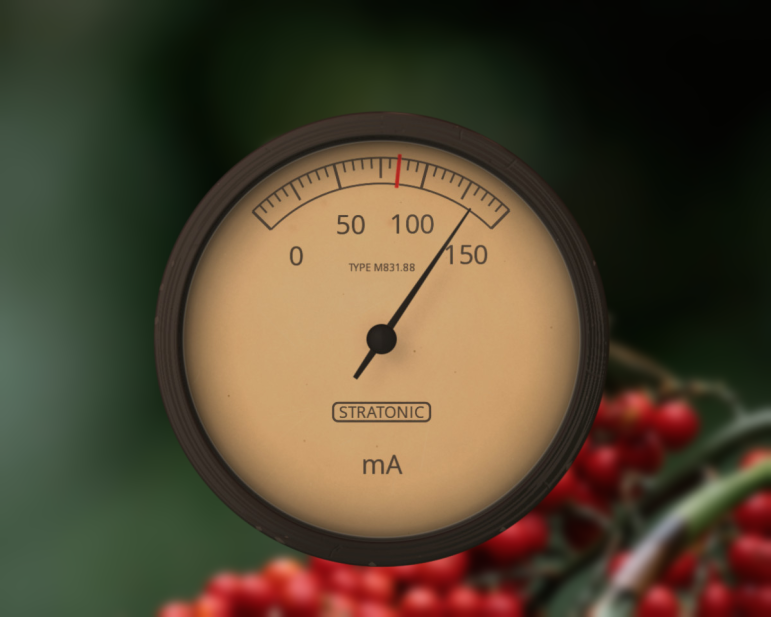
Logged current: 132.5 mA
